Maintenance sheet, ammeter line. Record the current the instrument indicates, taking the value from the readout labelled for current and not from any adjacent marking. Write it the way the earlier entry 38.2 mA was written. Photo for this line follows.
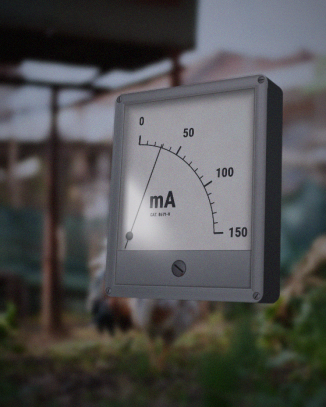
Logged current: 30 mA
